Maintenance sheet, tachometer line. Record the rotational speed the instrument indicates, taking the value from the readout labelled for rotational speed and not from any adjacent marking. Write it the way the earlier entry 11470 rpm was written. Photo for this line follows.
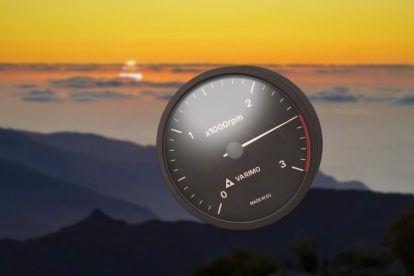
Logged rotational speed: 2500 rpm
